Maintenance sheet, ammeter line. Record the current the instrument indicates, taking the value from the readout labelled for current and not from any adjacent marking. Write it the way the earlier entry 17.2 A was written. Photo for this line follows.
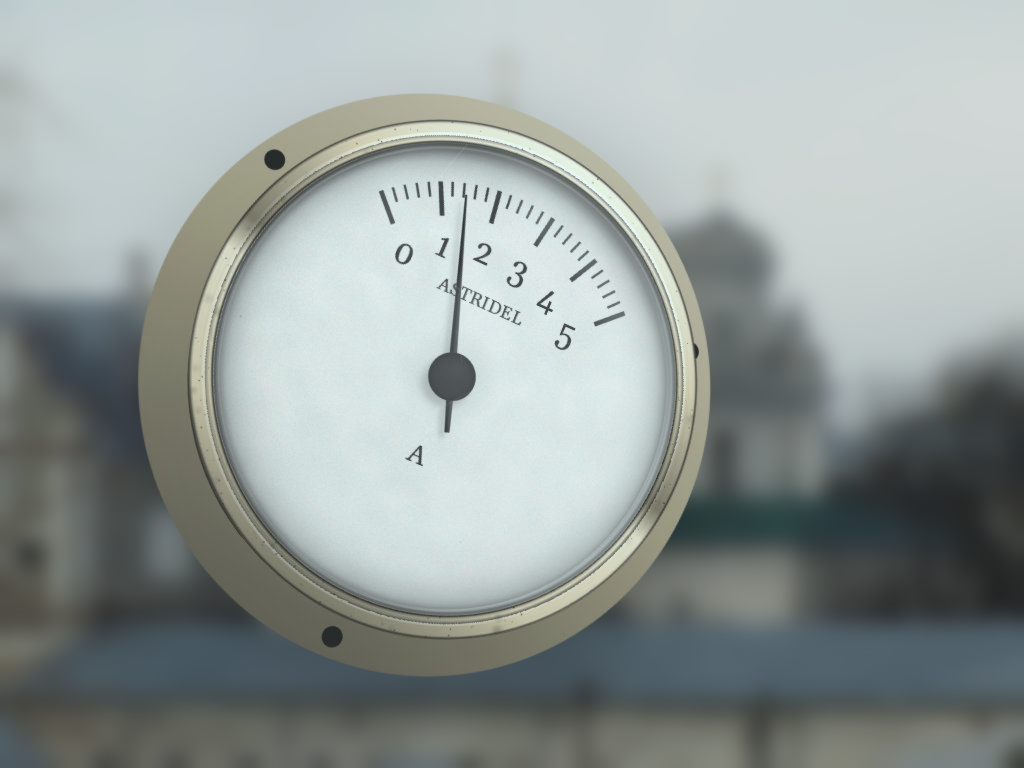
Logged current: 1.4 A
